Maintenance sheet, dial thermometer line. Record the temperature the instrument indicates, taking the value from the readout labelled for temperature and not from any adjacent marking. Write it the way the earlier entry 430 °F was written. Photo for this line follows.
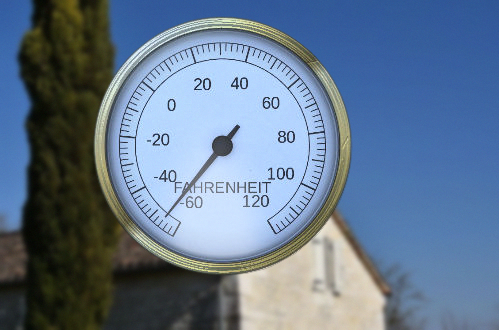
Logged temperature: -54 °F
